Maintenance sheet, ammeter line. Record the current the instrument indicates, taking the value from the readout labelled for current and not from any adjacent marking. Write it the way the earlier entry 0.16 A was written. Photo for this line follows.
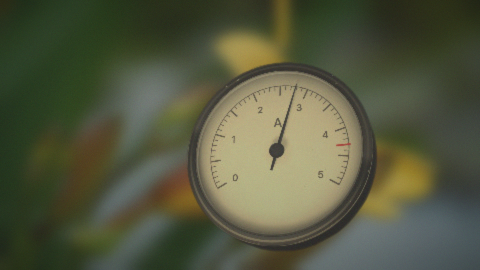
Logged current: 2.8 A
